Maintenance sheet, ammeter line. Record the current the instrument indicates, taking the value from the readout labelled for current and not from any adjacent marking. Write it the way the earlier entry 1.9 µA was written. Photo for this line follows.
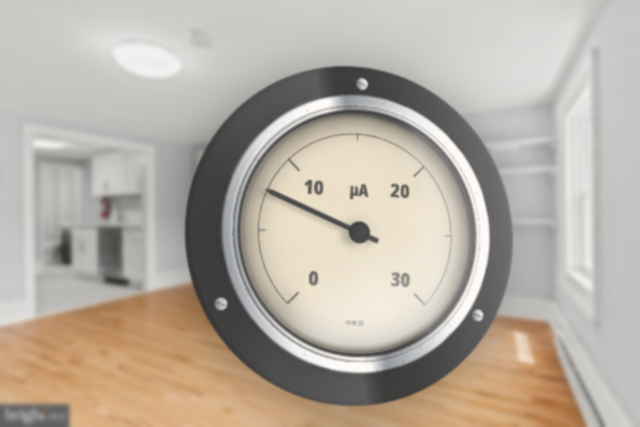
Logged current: 7.5 µA
